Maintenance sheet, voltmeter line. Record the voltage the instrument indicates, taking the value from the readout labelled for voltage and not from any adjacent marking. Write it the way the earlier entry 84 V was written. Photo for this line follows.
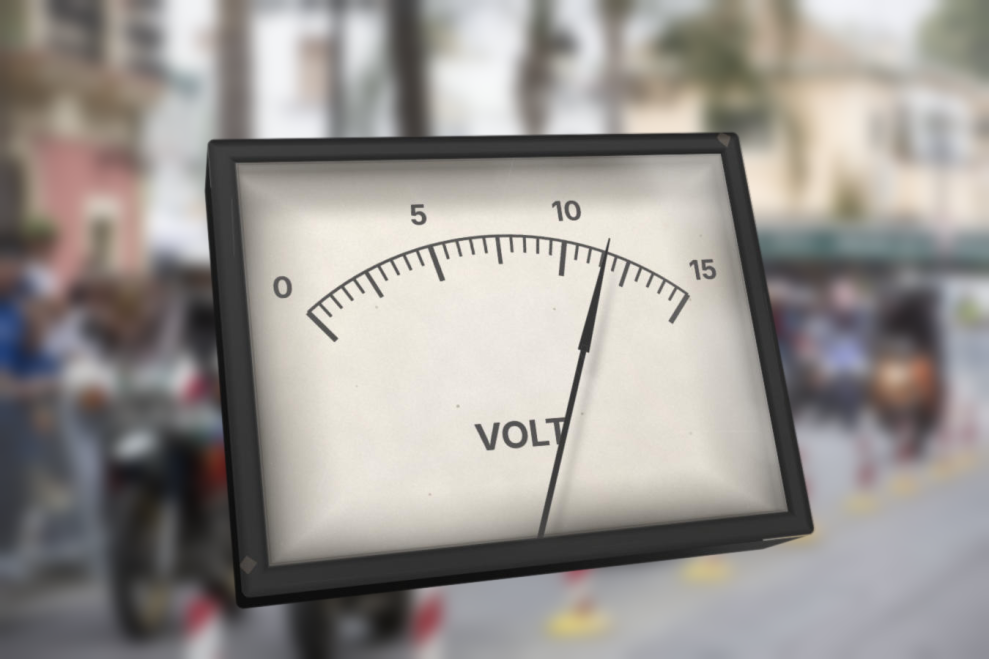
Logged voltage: 11.5 V
